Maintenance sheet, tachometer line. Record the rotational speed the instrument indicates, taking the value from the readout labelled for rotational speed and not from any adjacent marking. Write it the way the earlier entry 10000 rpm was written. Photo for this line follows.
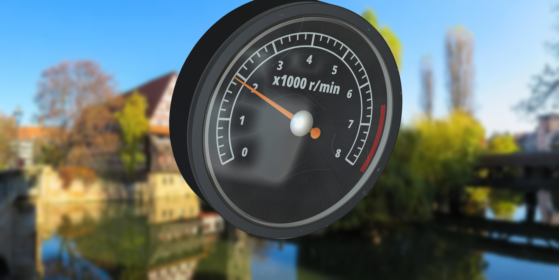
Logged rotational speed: 1900 rpm
